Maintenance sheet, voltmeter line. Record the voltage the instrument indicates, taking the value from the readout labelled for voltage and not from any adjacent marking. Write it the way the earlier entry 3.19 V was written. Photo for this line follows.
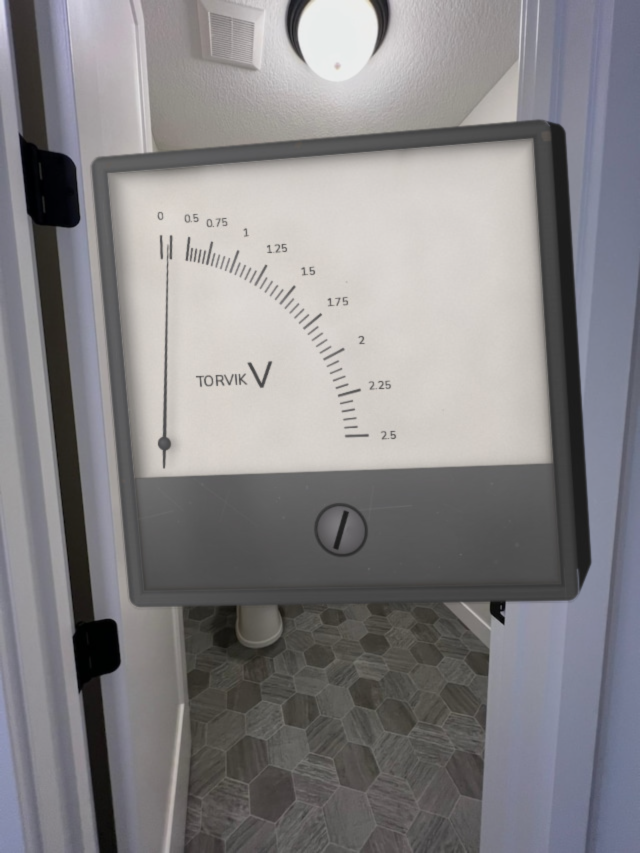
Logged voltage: 0.25 V
